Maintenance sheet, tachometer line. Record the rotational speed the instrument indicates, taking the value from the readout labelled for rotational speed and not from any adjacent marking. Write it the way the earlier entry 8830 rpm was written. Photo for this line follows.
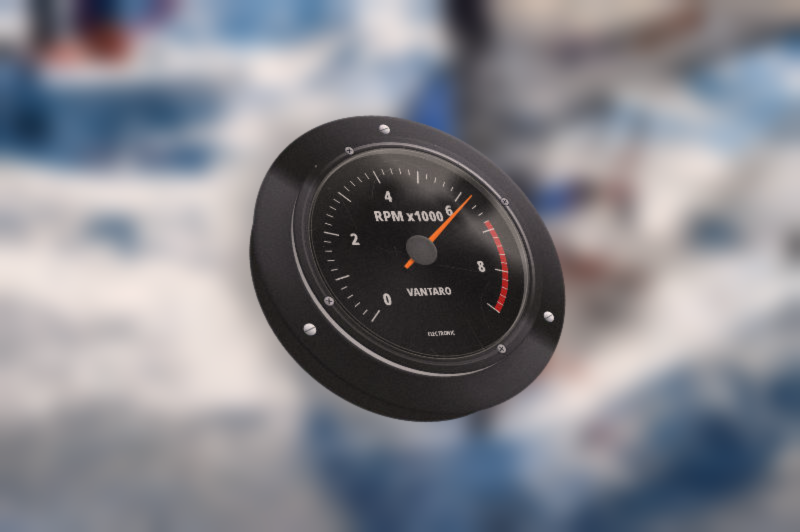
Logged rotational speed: 6200 rpm
